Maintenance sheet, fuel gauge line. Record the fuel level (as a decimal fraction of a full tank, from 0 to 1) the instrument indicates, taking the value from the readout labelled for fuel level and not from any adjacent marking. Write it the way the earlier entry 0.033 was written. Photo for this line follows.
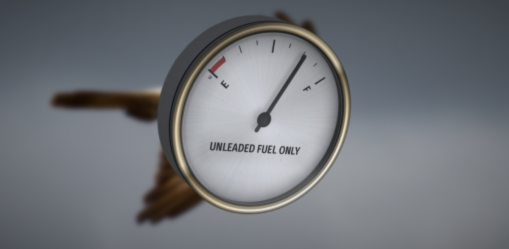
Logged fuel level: 0.75
